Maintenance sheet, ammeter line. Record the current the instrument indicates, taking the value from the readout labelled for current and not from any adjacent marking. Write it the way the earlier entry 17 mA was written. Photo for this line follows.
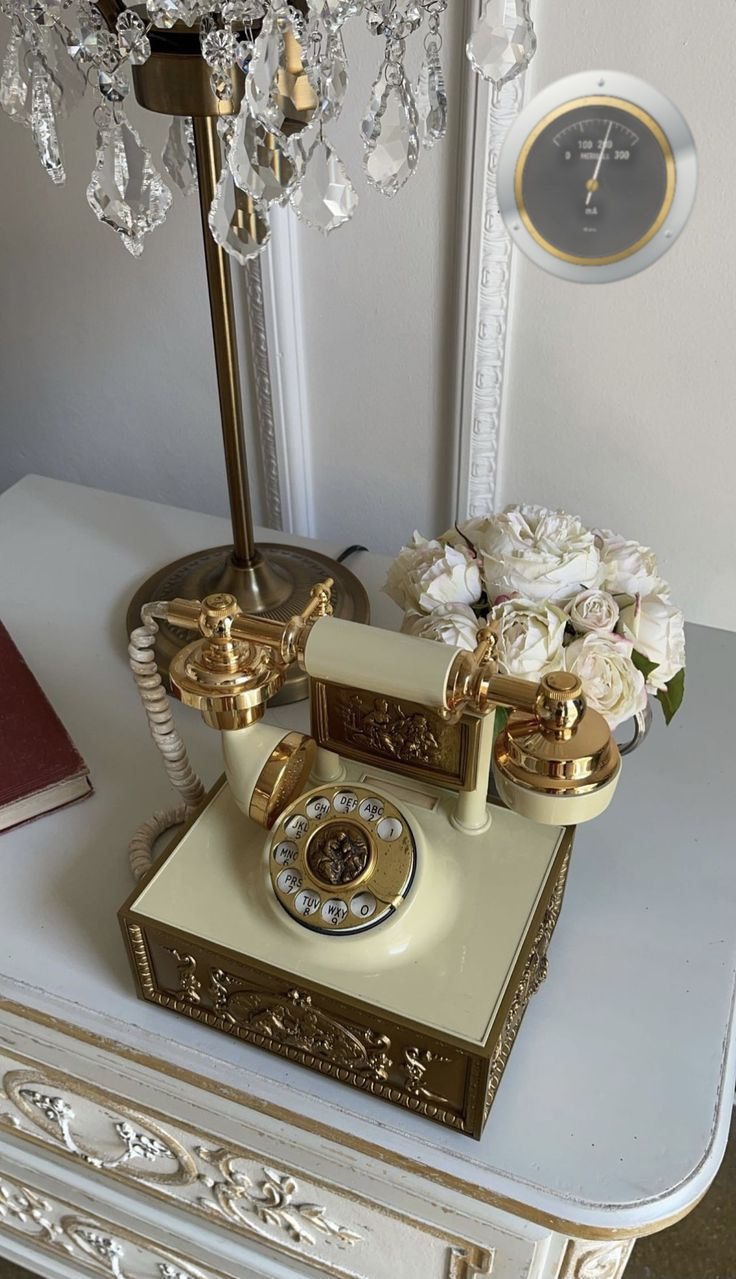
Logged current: 200 mA
